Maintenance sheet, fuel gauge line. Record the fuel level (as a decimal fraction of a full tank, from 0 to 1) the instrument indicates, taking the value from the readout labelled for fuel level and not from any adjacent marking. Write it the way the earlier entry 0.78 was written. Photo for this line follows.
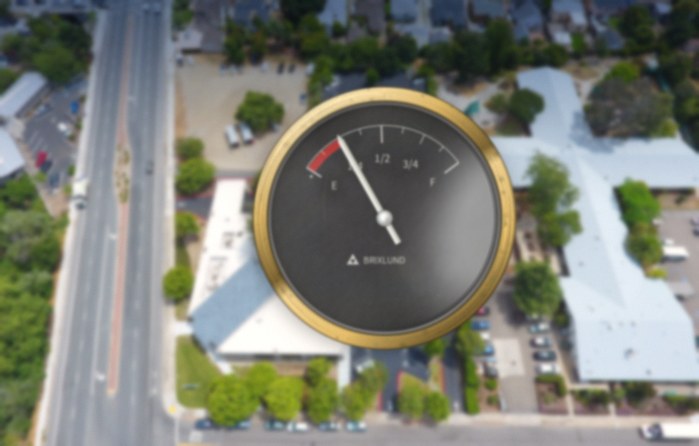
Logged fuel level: 0.25
